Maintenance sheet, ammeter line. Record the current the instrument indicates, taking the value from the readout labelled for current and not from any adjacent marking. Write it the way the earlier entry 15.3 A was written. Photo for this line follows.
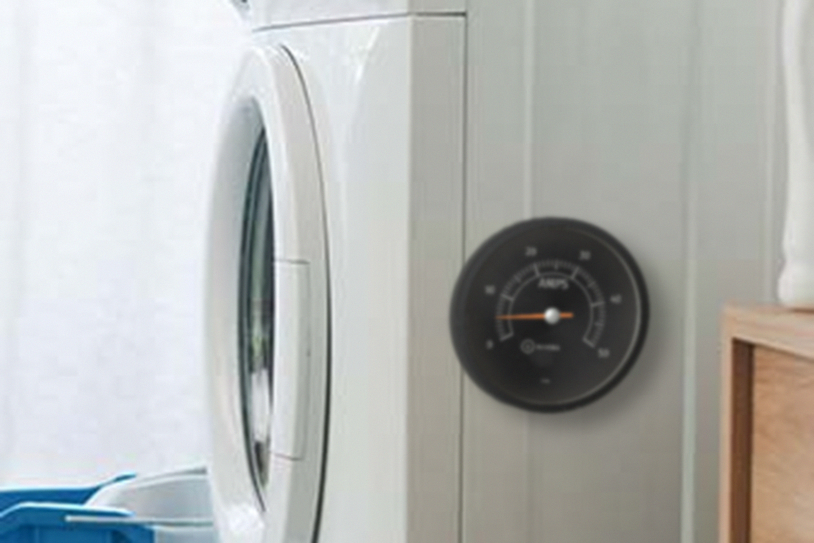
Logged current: 5 A
